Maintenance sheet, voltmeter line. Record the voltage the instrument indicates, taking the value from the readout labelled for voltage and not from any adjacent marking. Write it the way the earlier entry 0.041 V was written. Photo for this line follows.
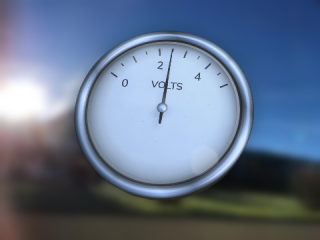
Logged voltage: 2.5 V
